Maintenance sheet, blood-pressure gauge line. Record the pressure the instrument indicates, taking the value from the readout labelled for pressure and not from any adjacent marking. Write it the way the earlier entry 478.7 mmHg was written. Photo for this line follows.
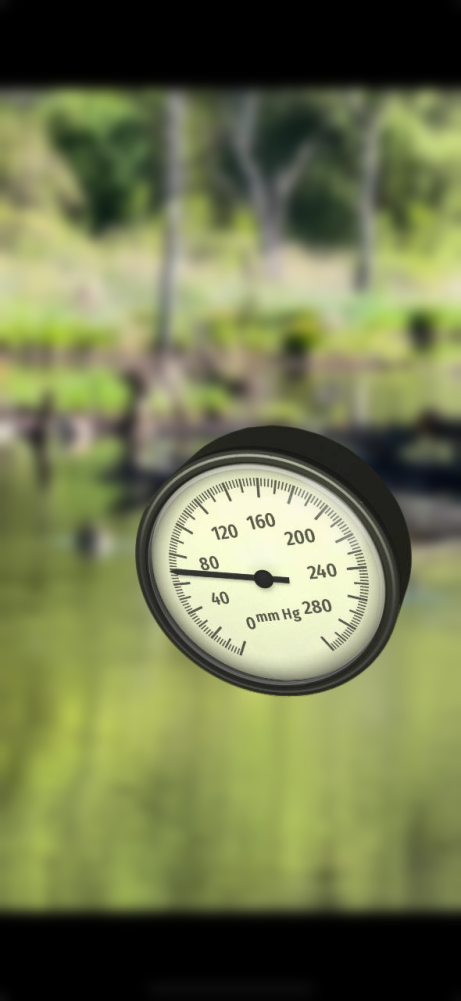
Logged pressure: 70 mmHg
